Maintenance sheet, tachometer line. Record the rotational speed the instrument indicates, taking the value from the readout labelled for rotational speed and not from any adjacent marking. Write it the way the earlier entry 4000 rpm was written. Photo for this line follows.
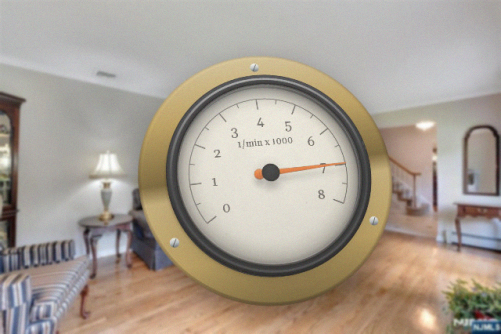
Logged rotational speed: 7000 rpm
